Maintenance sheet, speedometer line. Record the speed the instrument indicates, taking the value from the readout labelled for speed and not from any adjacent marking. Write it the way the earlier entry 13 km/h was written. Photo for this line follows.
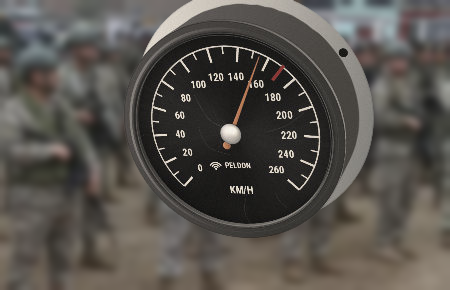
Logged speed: 155 km/h
